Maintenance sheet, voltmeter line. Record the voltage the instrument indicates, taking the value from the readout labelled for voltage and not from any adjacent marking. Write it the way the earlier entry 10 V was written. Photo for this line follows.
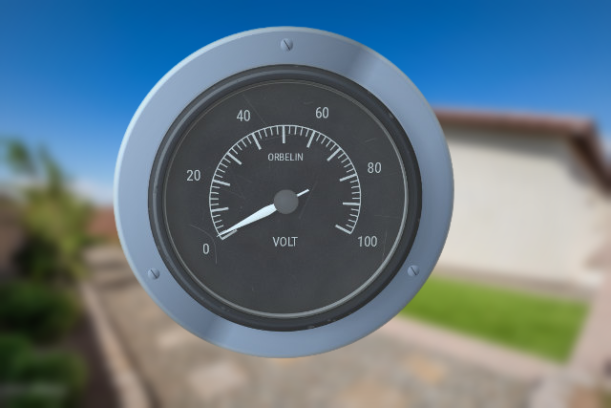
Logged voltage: 2 V
